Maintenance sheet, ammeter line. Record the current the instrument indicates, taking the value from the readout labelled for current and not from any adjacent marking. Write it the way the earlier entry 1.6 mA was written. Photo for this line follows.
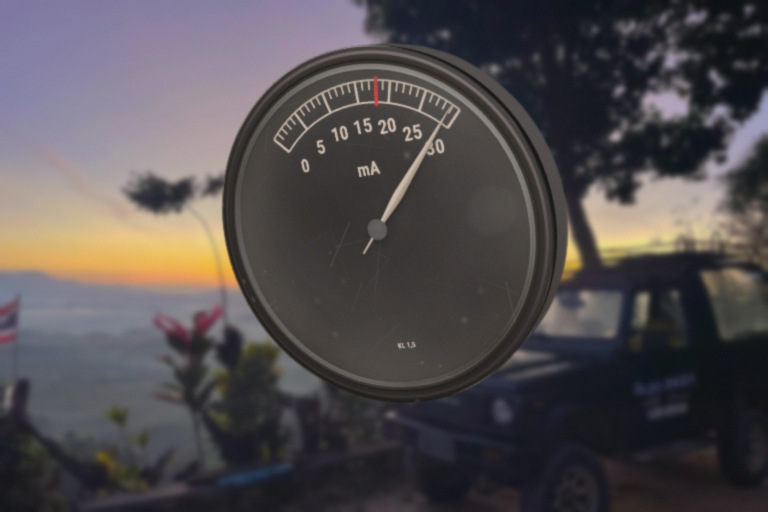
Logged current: 29 mA
